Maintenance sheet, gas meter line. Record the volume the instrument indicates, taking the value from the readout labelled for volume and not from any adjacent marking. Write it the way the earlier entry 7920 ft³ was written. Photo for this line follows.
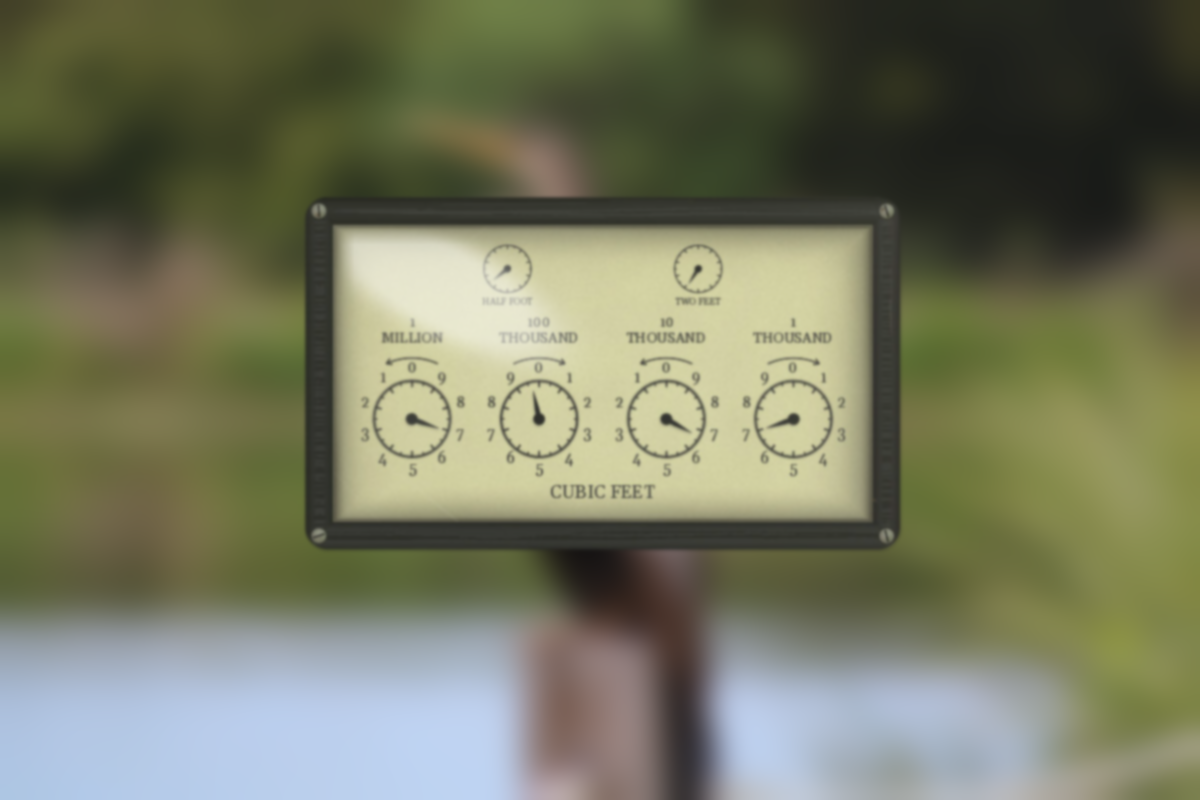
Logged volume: 696700 ft³
